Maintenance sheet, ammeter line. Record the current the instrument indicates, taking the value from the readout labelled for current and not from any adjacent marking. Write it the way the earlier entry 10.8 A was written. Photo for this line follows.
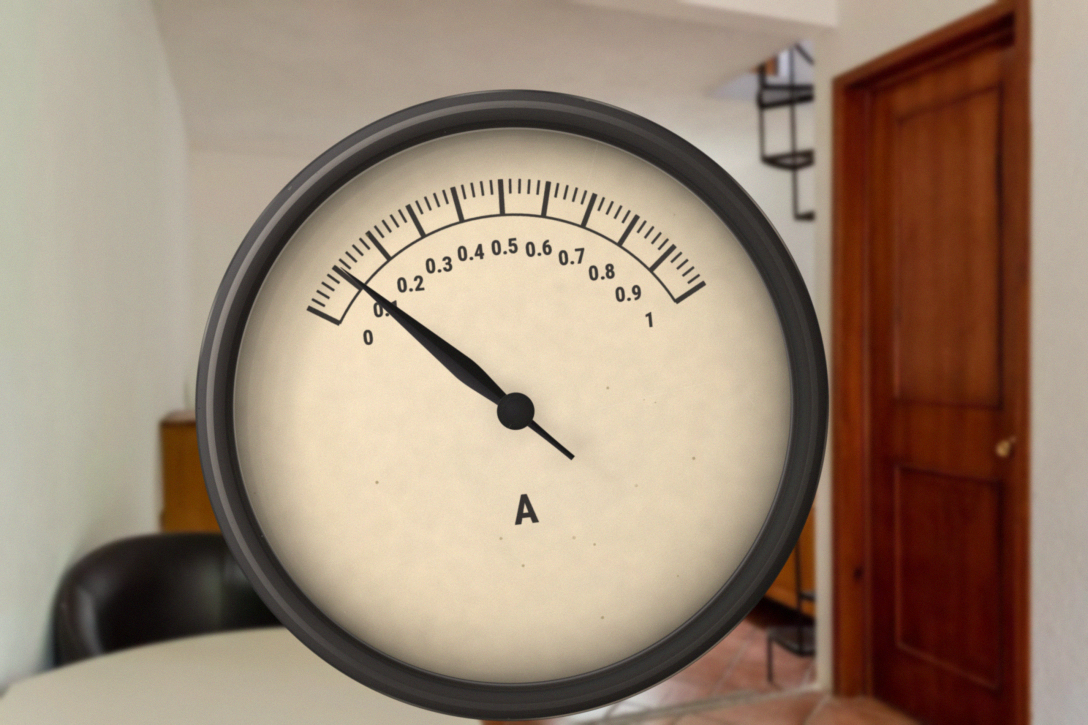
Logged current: 0.11 A
